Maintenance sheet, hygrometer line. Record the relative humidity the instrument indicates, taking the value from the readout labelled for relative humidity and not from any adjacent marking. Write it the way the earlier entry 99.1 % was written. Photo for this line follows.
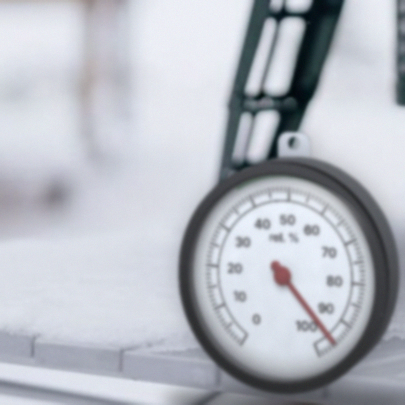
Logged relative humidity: 95 %
